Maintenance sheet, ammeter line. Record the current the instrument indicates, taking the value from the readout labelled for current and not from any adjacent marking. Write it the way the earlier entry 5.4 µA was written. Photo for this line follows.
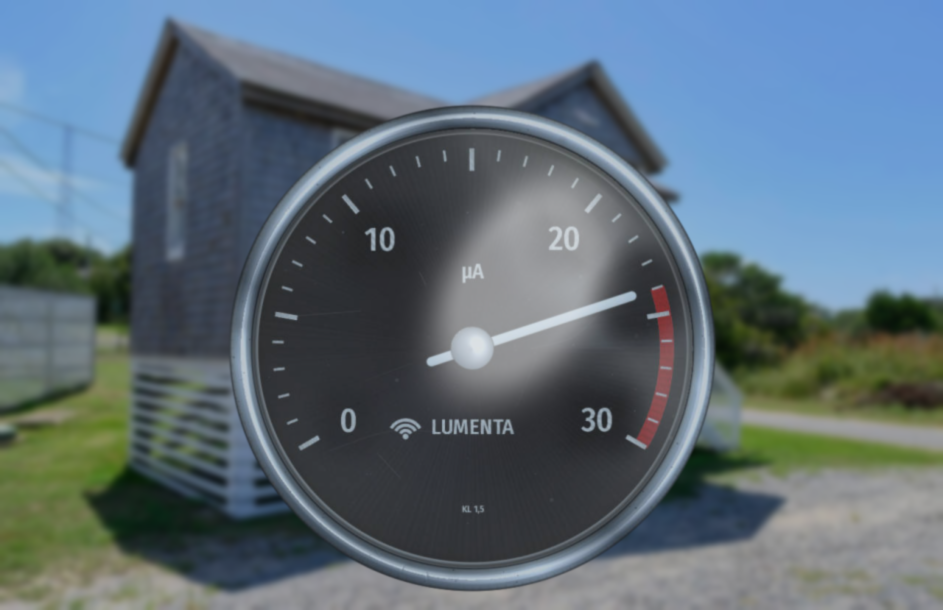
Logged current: 24 µA
